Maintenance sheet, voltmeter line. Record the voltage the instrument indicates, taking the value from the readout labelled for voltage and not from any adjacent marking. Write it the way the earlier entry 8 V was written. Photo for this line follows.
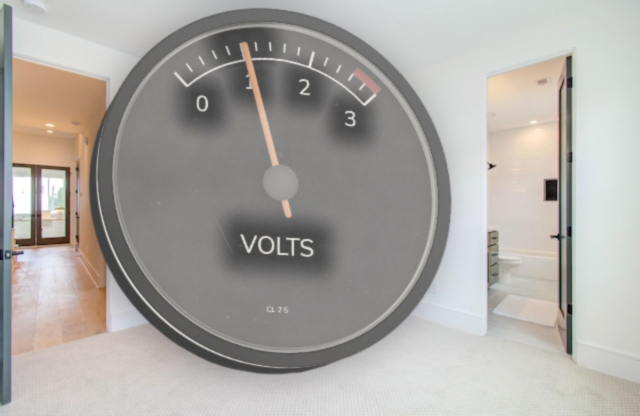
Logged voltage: 1 V
